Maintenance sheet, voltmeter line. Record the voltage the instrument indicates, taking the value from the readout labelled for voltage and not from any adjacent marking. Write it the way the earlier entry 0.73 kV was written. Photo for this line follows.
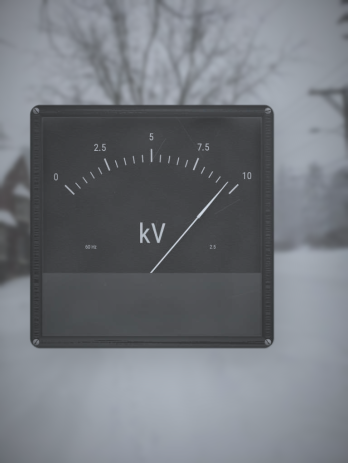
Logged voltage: 9.5 kV
